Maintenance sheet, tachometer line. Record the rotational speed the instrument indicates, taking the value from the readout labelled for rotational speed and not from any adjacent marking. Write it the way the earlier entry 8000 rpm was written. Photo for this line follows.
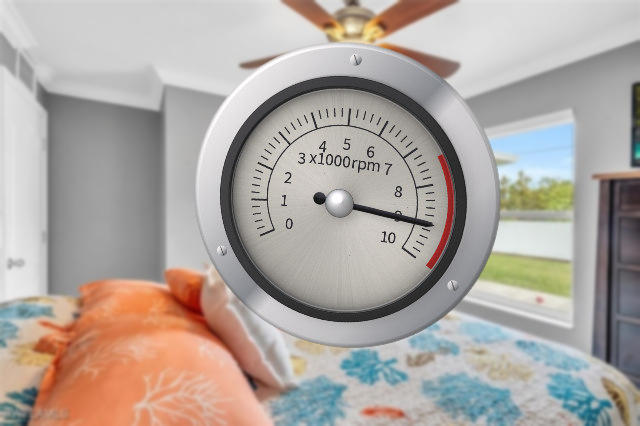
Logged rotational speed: 9000 rpm
